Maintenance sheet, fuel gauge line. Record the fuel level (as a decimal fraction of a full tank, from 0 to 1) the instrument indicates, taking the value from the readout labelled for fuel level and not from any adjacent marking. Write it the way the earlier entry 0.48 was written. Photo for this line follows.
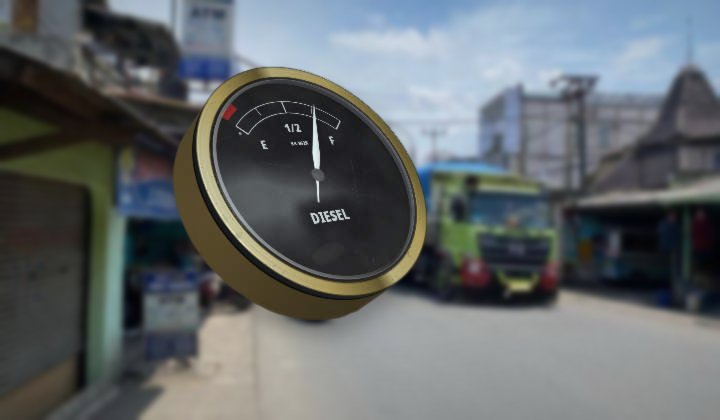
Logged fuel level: 0.75
